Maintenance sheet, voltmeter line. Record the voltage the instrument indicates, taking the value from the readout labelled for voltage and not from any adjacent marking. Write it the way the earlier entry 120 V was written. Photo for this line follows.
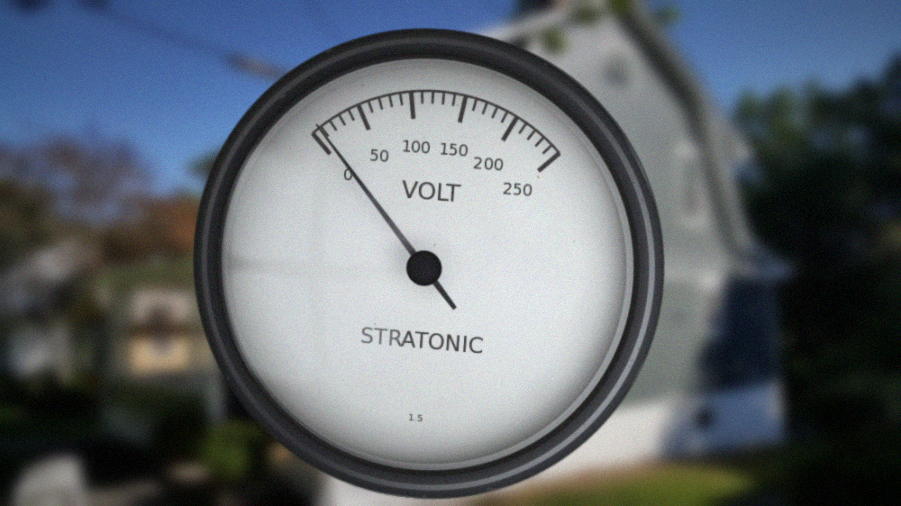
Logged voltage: 10 V
